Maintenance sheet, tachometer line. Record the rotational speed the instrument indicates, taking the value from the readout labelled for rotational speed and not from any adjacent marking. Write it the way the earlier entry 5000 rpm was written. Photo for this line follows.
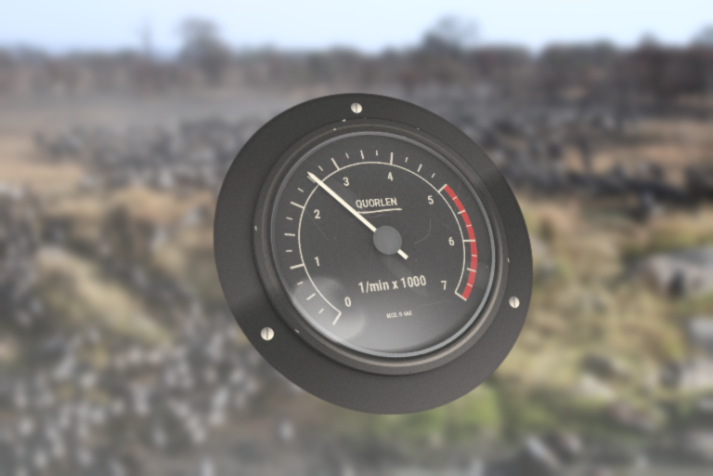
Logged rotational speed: 2500 rpm
